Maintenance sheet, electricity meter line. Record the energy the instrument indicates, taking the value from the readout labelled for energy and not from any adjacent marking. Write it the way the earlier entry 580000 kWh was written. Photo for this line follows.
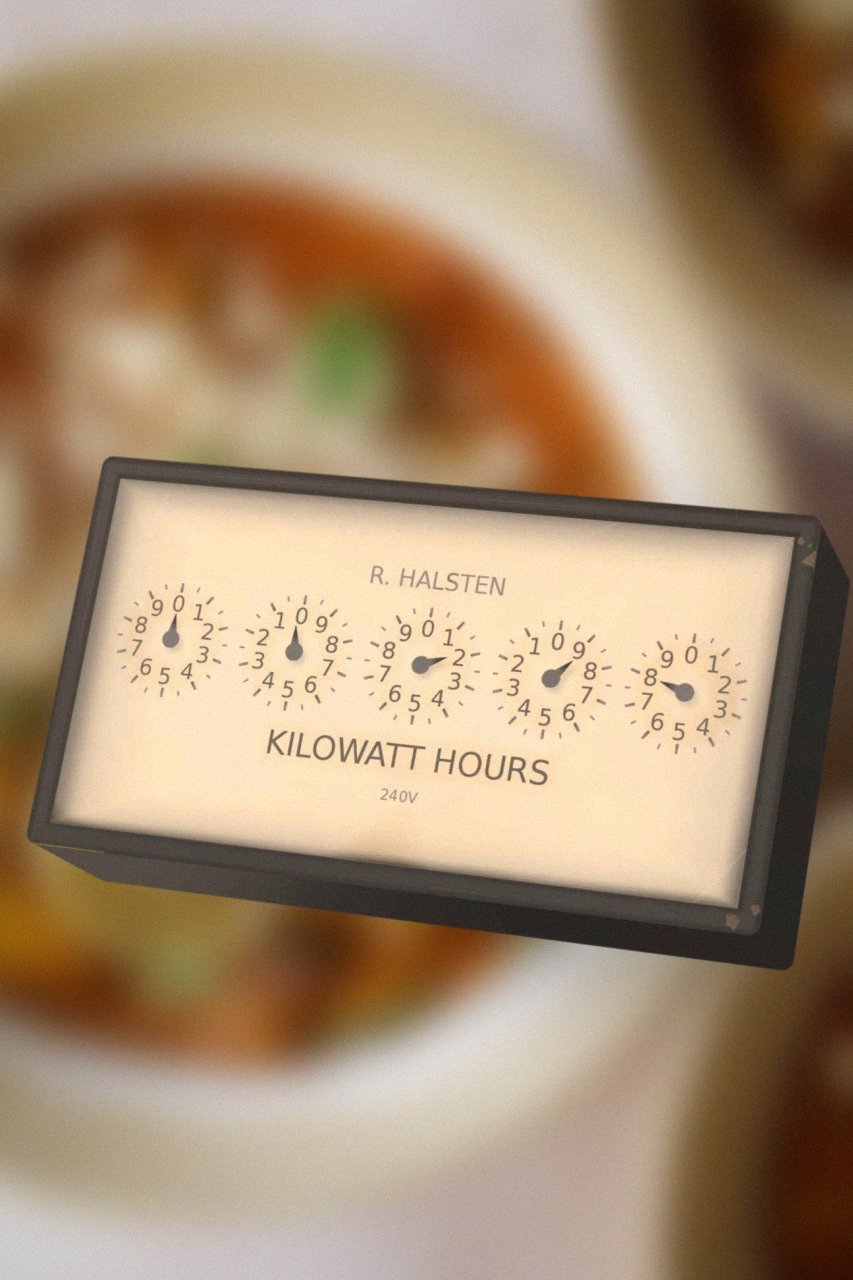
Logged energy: 188 kWh
